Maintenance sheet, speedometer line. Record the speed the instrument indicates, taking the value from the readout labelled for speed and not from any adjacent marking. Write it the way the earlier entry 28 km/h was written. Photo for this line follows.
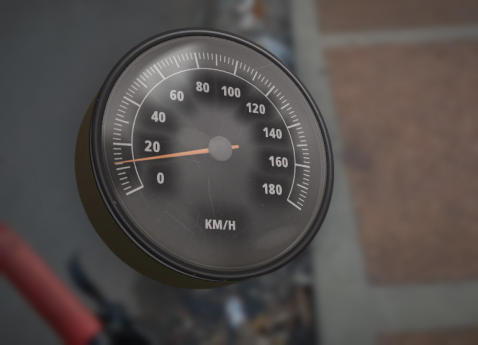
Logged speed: 12 km/h
